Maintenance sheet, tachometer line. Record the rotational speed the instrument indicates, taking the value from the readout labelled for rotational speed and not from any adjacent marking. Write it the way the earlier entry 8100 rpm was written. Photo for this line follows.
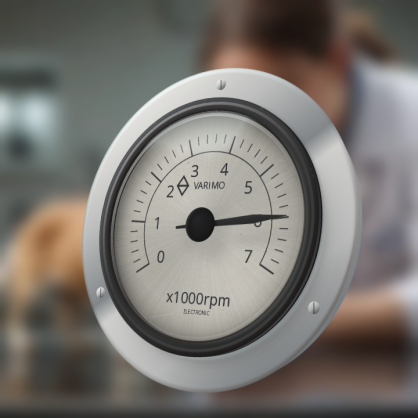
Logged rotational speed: 6000 rpm
